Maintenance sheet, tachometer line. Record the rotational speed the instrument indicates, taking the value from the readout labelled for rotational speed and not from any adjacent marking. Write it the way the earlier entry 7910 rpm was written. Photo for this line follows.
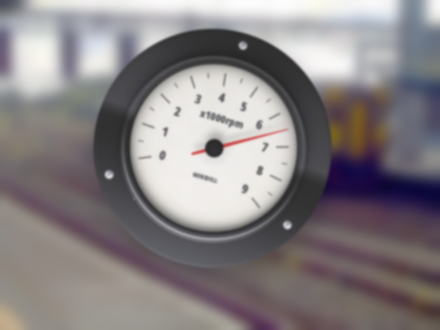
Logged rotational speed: 6500 rpm
